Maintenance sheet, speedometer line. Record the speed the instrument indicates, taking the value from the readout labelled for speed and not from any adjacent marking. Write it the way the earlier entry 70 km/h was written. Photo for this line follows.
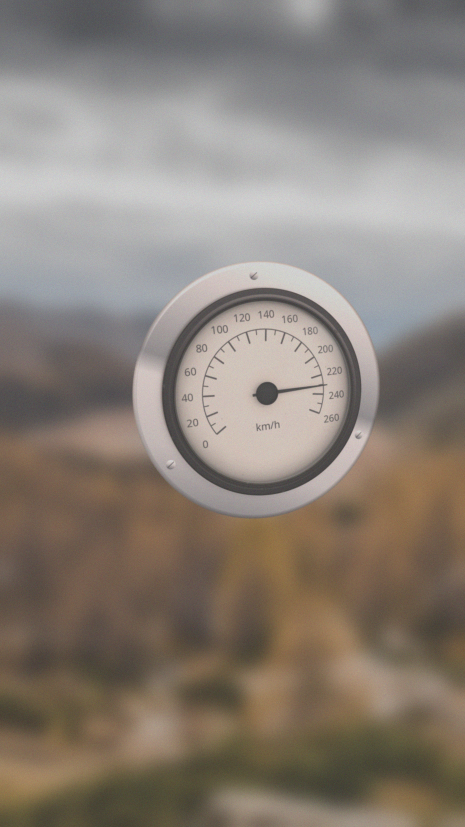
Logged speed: 230 km/h
